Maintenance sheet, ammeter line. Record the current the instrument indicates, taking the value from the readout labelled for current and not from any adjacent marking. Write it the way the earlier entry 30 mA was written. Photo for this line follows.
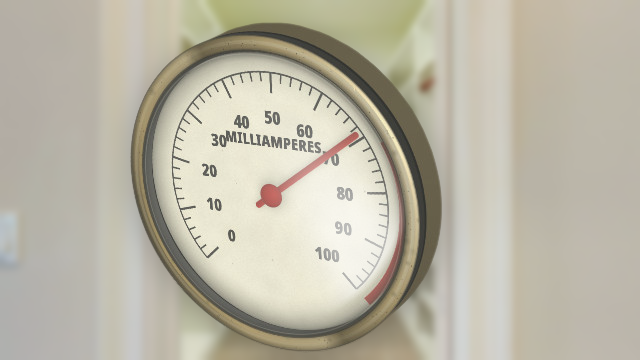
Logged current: 69 mA
